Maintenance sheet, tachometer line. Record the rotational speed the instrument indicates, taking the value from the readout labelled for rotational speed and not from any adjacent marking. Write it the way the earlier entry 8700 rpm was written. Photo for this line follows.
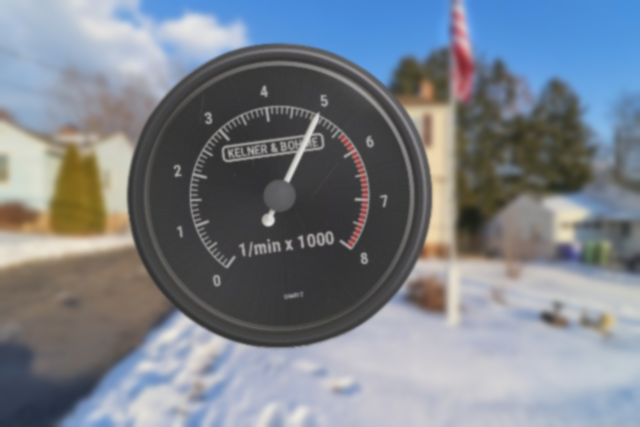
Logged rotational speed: 5000 rpm
